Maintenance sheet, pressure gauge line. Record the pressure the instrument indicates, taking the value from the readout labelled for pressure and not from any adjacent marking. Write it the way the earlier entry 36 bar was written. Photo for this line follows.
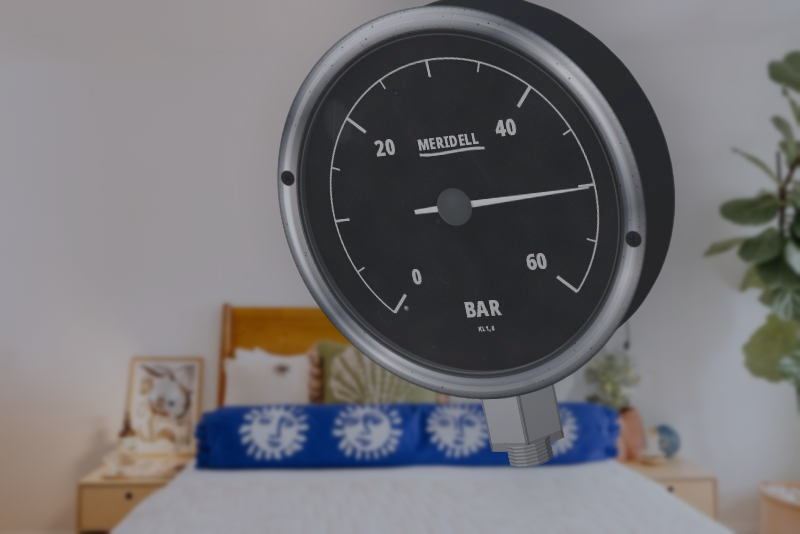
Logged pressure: 50 bar
